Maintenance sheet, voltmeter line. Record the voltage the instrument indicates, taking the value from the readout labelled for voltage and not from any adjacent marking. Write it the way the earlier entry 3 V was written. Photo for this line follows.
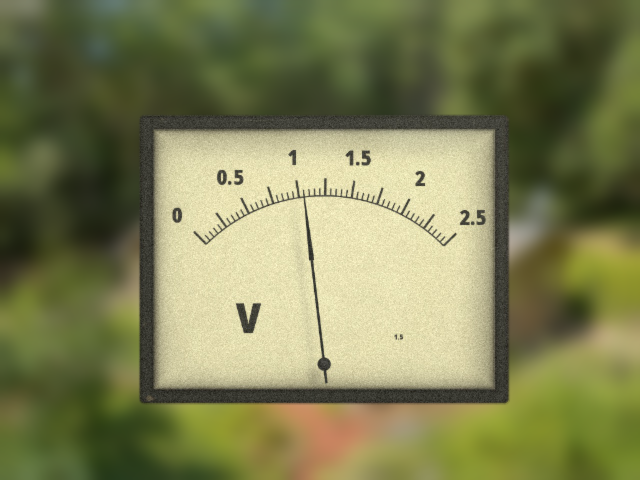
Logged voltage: 1.05 V
